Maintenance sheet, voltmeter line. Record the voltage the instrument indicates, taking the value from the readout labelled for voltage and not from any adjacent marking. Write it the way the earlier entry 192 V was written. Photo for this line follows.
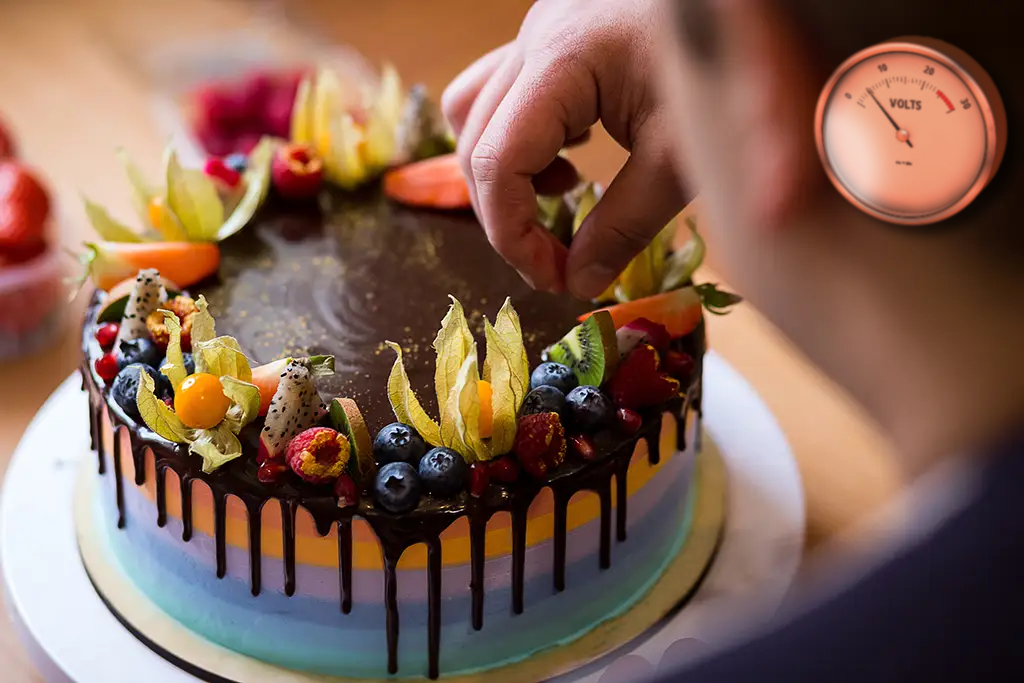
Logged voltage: 5 V
